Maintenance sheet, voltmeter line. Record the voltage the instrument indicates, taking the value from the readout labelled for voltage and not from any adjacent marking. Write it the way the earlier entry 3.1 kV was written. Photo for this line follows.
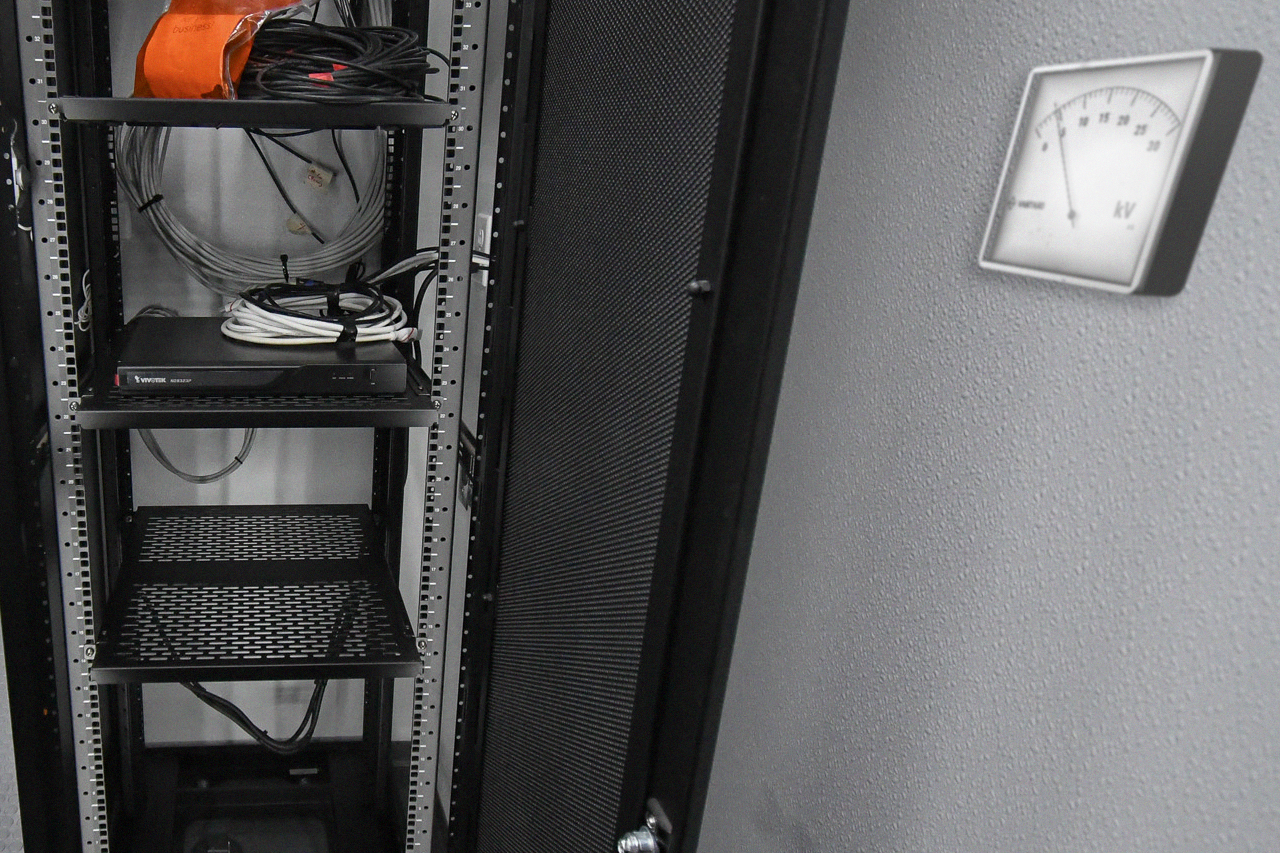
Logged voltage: 5 kV
